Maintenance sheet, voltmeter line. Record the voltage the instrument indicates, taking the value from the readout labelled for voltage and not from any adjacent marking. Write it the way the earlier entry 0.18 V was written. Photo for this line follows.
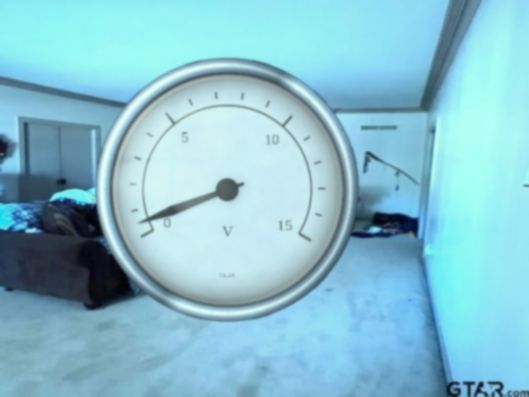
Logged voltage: 0.5 V
